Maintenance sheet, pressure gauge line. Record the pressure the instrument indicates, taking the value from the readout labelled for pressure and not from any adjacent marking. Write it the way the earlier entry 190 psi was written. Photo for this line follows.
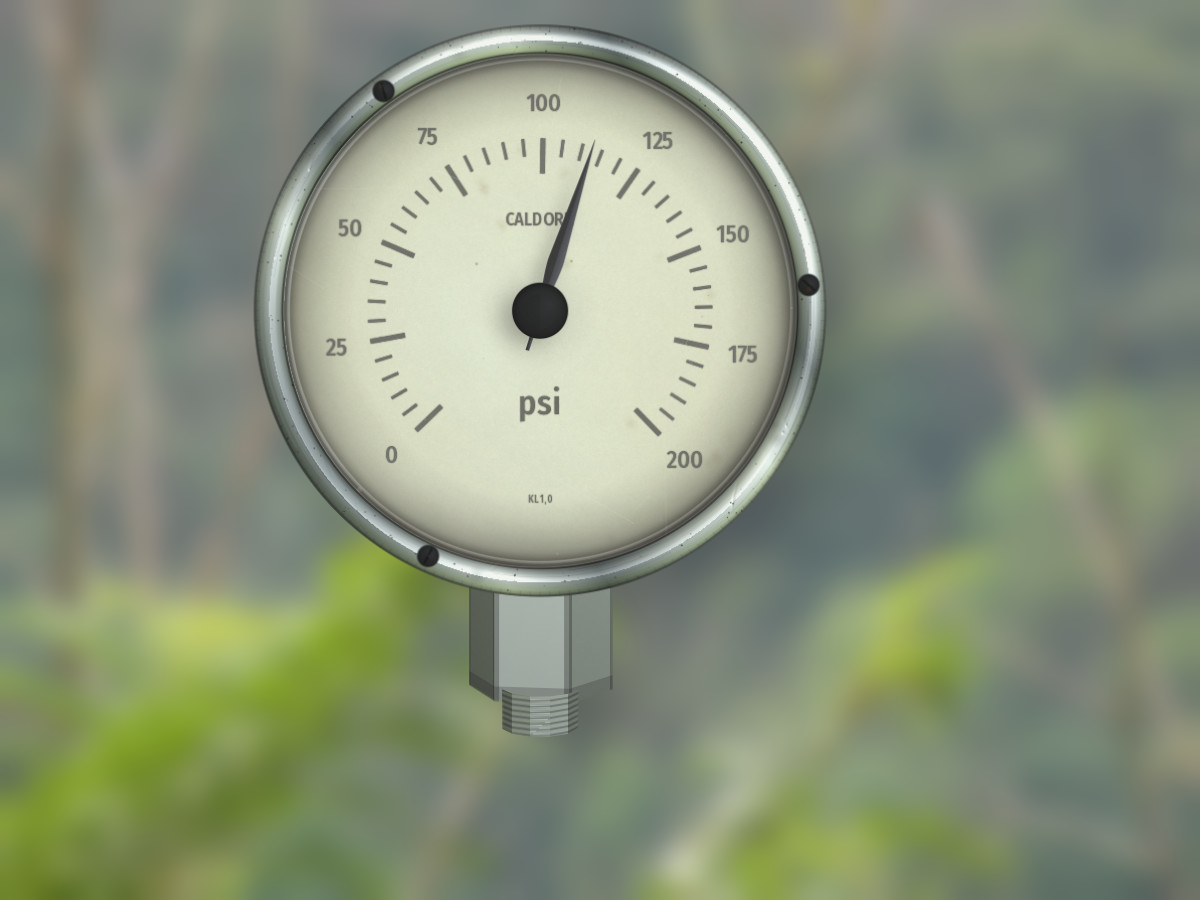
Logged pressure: 112.5 psi
